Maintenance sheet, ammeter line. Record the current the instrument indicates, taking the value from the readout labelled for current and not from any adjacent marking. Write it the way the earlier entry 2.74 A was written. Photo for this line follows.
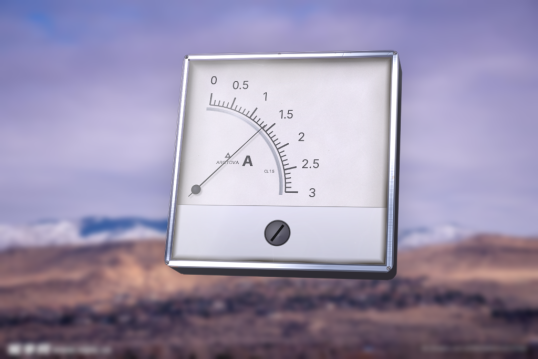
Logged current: 1.4 A
